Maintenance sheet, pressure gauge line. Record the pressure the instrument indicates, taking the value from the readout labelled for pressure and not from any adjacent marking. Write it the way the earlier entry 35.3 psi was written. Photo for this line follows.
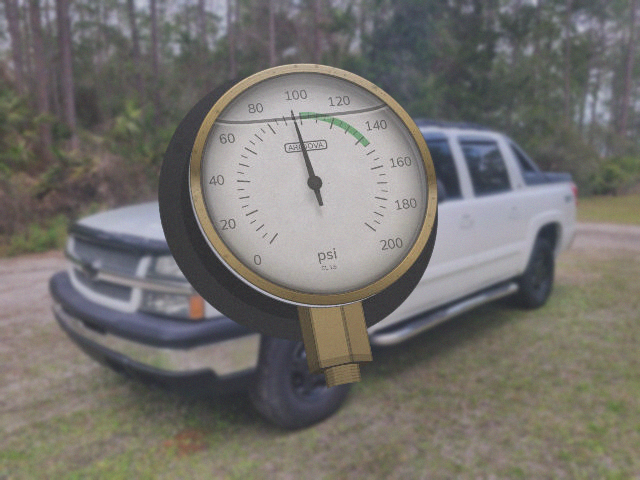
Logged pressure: 95 psi
